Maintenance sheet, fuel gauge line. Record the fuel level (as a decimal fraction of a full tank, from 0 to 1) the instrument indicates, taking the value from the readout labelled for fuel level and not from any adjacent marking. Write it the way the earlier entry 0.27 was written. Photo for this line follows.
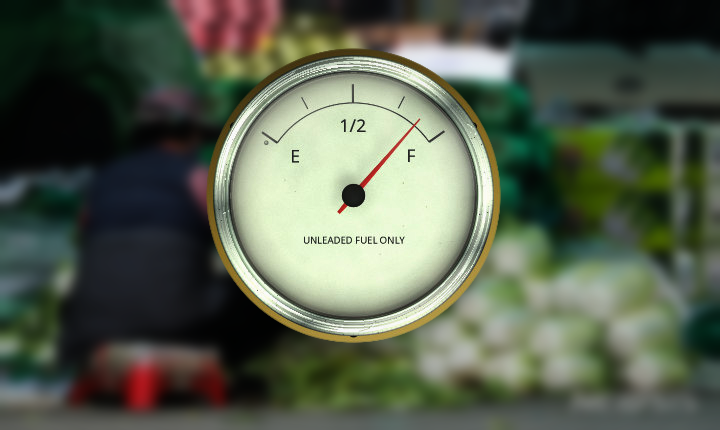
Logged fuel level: 0.875
